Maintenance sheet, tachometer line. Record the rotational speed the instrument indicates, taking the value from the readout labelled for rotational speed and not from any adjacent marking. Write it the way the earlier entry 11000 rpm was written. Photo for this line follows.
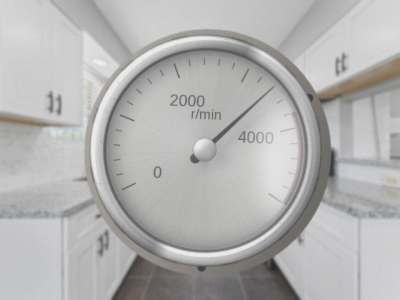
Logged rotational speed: 3400 rpm
